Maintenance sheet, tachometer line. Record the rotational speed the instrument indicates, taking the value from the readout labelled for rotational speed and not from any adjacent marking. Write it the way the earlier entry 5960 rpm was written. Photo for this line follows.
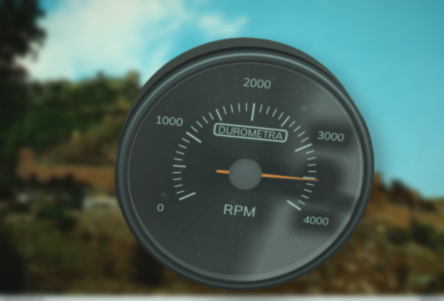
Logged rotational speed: 3500 rpm
